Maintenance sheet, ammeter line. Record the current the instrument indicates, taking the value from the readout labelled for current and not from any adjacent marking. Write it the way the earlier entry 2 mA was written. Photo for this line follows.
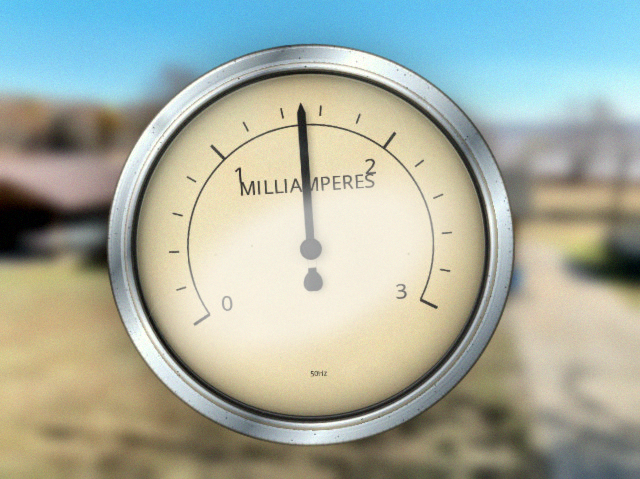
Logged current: 1.5 mA
